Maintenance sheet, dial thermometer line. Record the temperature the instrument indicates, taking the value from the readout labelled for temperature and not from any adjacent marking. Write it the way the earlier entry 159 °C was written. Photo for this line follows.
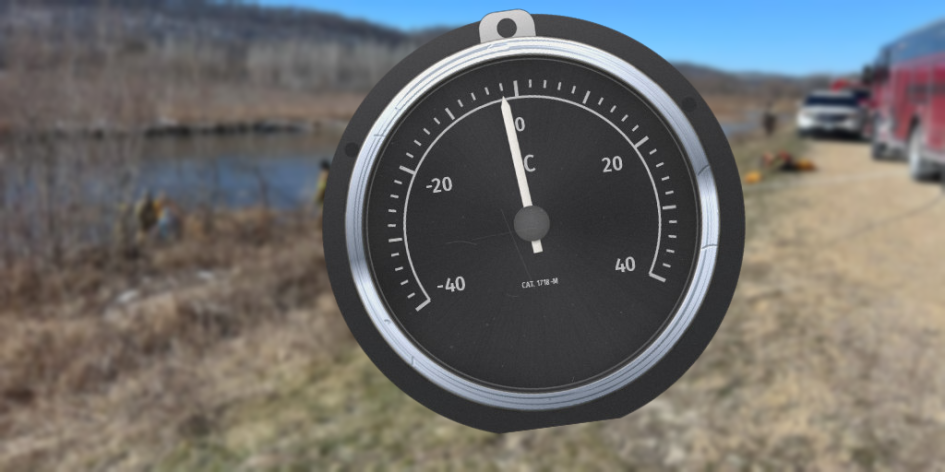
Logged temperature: -2 °C
